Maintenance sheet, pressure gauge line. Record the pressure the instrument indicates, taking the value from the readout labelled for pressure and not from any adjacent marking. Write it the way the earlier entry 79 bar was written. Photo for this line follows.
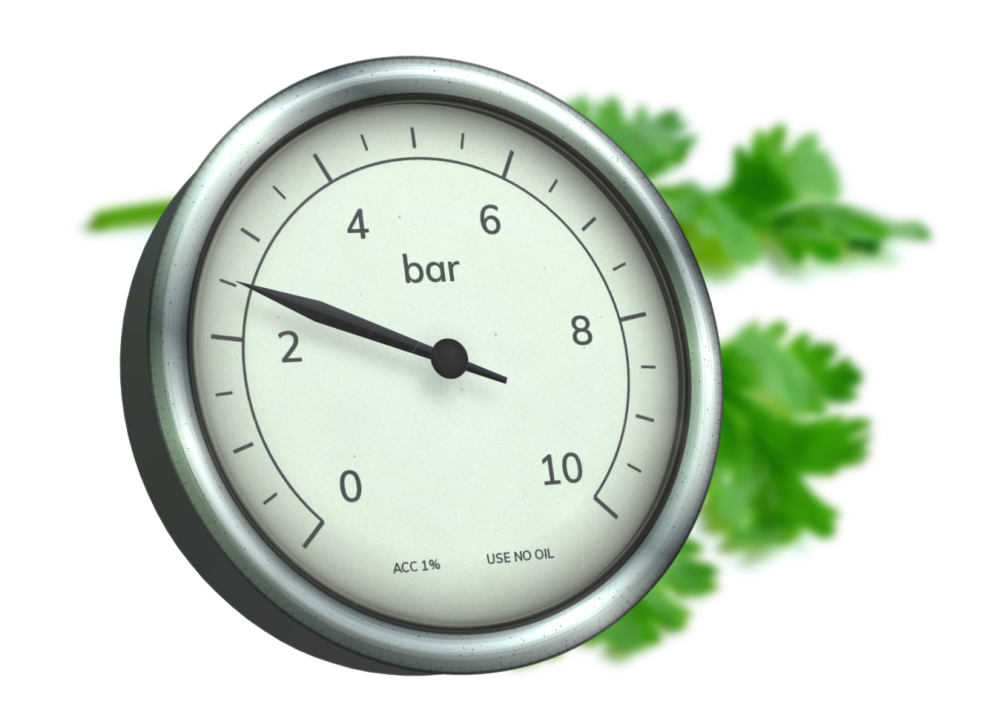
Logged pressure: 2.5 bar
